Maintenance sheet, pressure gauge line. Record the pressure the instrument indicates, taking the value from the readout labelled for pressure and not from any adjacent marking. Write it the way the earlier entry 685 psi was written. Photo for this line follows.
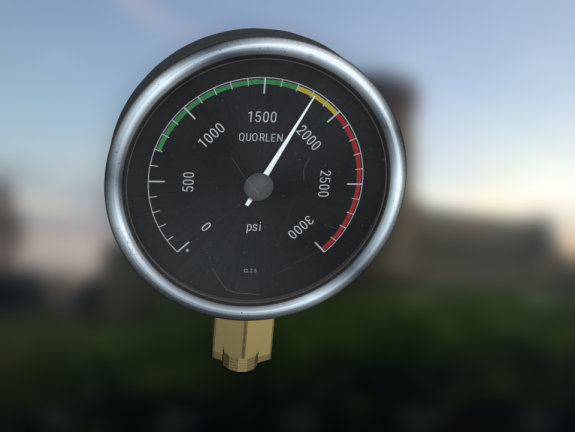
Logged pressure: 1800 psi
